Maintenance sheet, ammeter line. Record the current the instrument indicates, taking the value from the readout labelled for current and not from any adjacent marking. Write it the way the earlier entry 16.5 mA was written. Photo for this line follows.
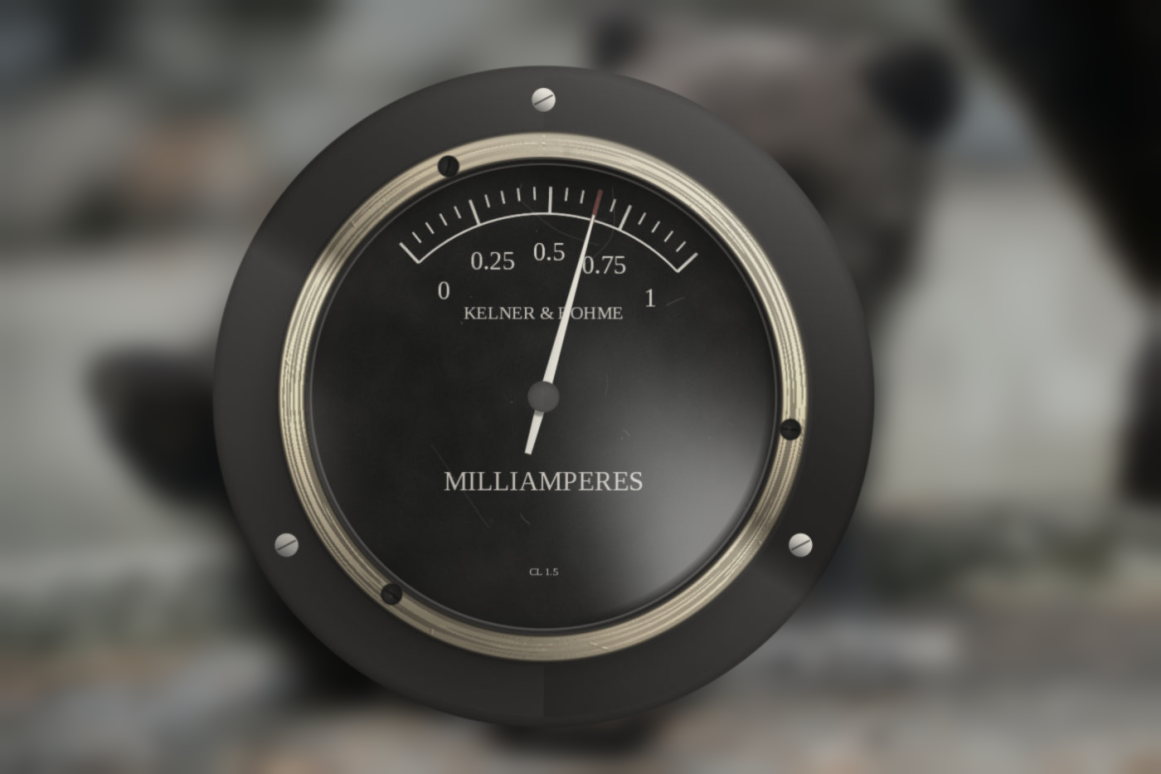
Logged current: 0.65 mA
